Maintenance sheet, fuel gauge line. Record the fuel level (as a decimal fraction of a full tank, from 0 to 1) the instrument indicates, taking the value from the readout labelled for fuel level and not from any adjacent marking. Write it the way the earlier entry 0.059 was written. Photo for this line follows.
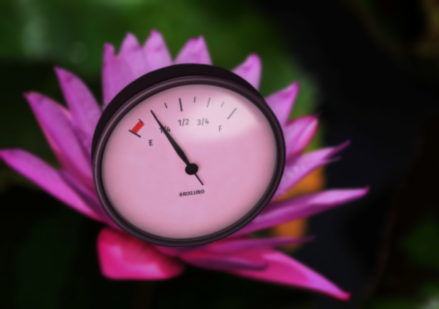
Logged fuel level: 0.25
